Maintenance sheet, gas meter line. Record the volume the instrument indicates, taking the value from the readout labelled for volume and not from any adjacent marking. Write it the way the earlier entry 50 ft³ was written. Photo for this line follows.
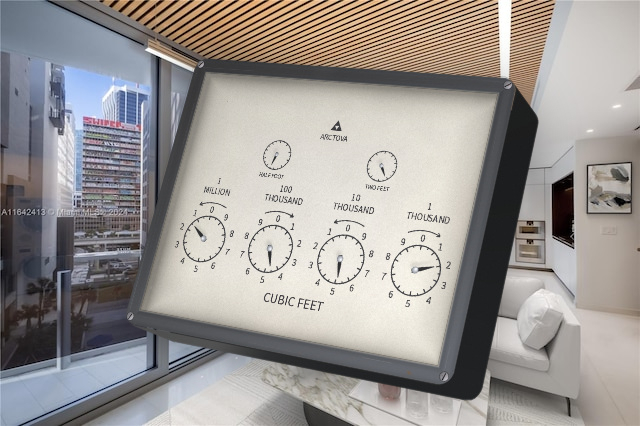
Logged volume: 145200 ft³
